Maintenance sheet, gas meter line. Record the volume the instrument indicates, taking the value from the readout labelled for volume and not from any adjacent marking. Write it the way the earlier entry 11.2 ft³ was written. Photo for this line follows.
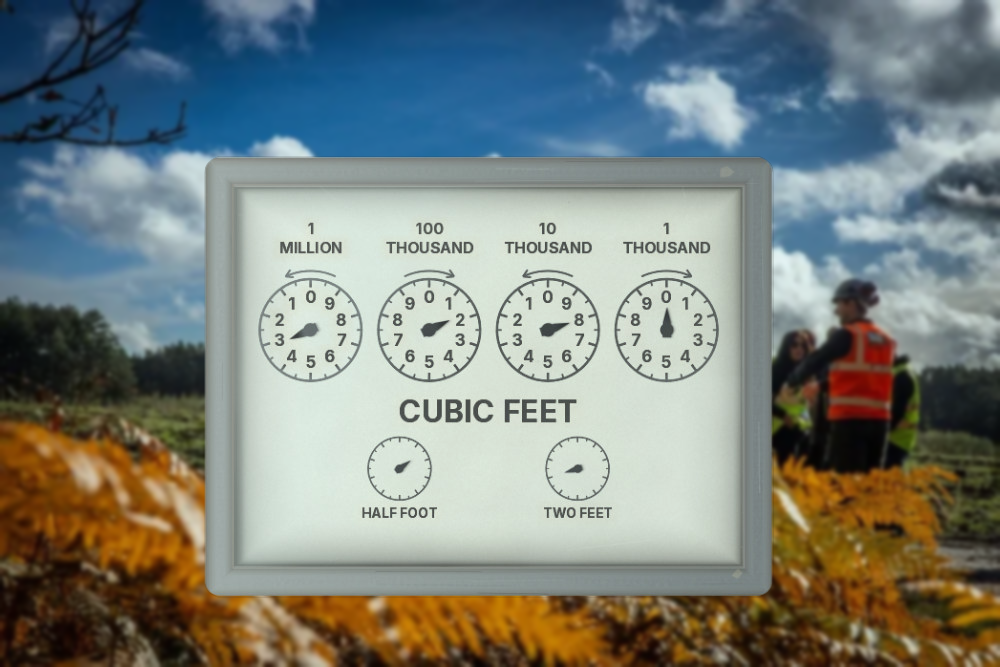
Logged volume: 318000 ft³
